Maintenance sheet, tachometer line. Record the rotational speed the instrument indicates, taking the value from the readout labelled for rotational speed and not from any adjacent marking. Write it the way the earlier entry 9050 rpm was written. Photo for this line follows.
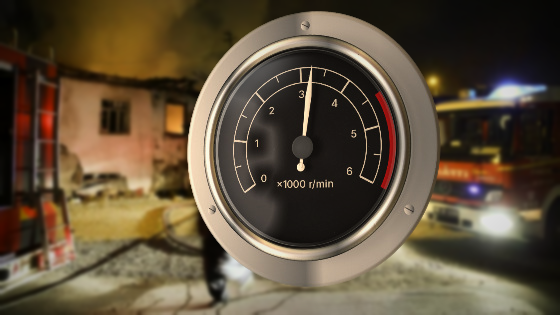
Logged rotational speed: 3250 rpm
